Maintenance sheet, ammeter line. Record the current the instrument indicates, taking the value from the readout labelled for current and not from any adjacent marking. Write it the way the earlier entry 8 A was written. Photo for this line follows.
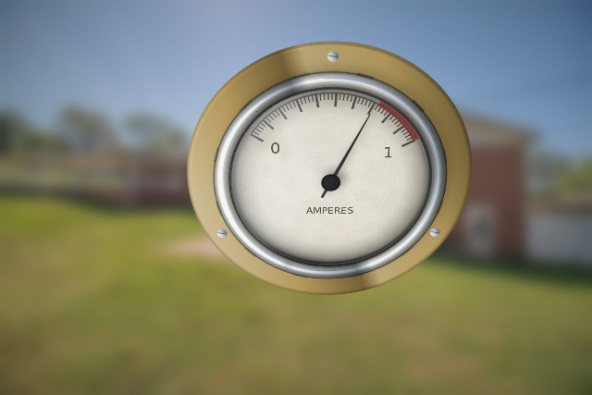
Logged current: 0.7 A
